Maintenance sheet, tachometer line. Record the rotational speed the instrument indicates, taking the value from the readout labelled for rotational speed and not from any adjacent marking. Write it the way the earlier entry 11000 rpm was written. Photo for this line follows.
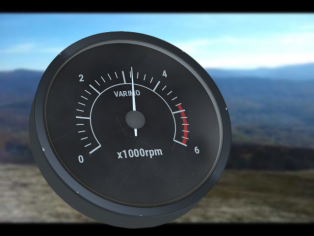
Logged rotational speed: 3200 rpm
